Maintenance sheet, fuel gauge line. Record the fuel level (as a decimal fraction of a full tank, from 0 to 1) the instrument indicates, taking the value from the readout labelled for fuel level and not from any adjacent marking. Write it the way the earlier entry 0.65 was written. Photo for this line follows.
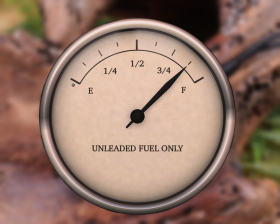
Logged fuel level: 0.875
